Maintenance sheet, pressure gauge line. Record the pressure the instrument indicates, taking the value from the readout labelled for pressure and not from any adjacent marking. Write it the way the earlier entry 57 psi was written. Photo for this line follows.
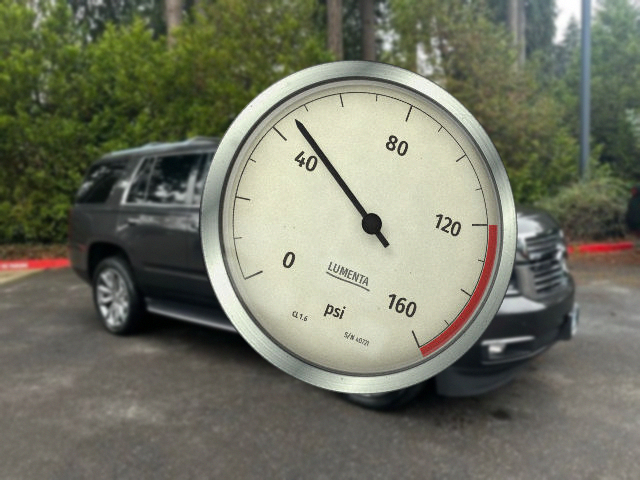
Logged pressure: 45 psi
